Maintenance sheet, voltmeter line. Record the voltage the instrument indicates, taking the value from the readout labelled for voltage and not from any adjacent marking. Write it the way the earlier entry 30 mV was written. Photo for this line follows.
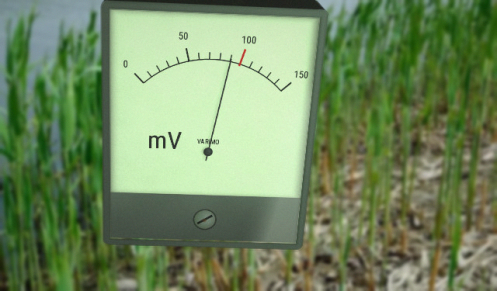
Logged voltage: 90 mV
